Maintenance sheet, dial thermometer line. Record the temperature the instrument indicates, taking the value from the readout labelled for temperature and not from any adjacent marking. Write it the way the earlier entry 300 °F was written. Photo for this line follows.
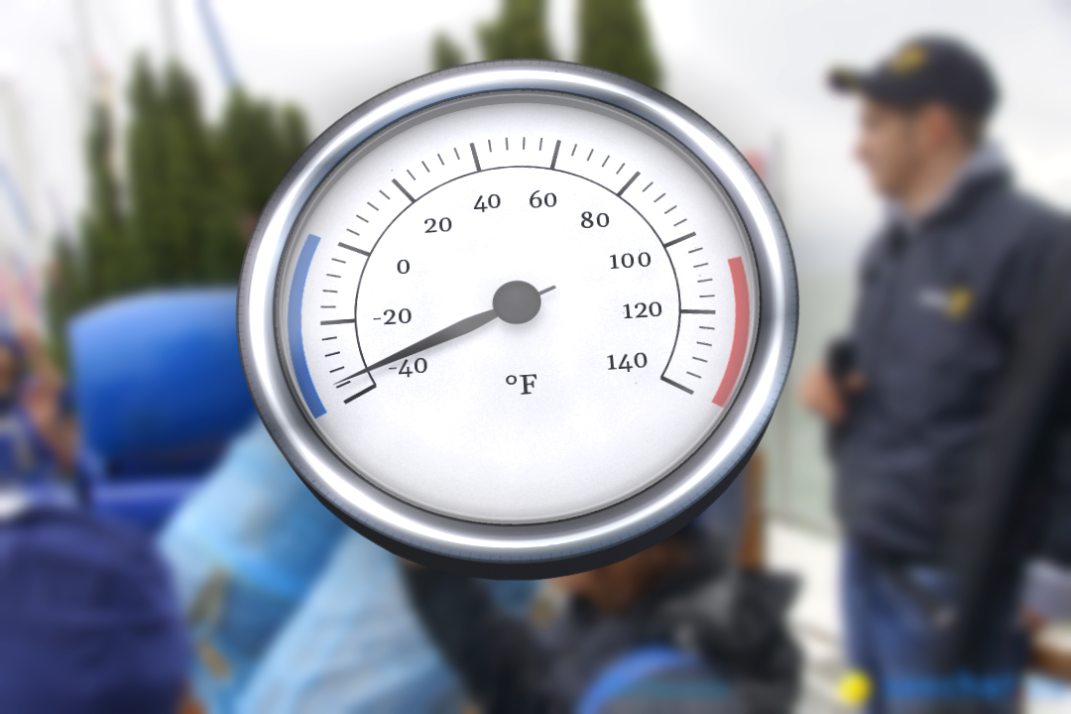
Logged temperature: -36 °F
